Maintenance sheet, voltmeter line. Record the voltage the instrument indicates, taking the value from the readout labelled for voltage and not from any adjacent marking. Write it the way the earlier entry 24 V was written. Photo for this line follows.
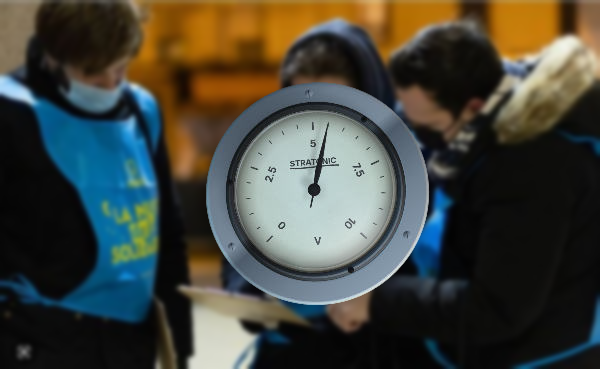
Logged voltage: 5.5 V
